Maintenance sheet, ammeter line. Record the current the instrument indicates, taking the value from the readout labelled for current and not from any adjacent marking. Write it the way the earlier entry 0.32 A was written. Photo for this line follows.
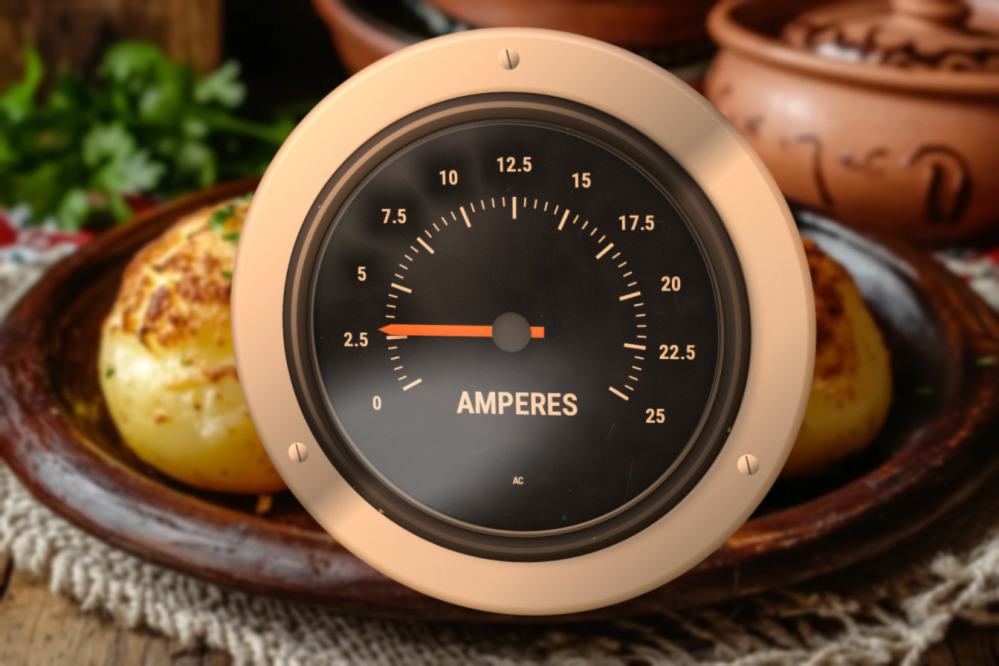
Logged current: 3 A
